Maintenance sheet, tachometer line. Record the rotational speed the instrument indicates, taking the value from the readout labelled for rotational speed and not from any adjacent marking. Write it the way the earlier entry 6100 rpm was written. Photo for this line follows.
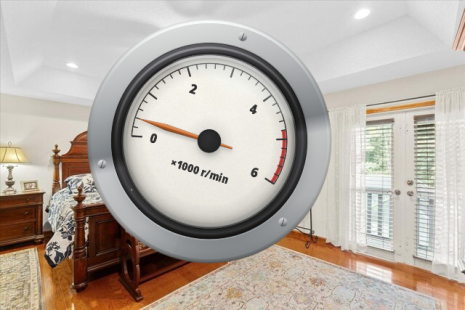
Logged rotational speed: 400 rpm
